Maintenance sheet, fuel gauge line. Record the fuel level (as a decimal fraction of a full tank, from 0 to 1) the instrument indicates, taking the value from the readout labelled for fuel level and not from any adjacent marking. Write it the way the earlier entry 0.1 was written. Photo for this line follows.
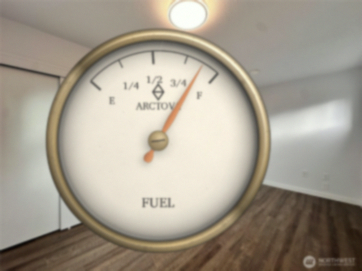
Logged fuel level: 0.875
